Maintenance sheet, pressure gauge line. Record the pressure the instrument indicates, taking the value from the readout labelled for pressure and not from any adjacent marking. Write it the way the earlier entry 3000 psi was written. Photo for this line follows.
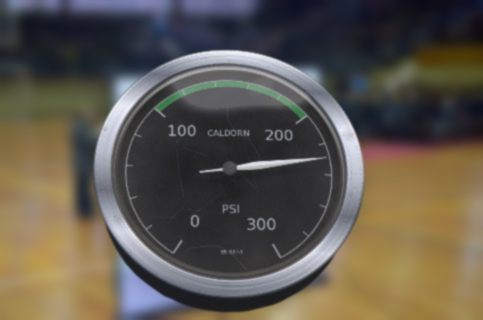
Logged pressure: 230 psi
